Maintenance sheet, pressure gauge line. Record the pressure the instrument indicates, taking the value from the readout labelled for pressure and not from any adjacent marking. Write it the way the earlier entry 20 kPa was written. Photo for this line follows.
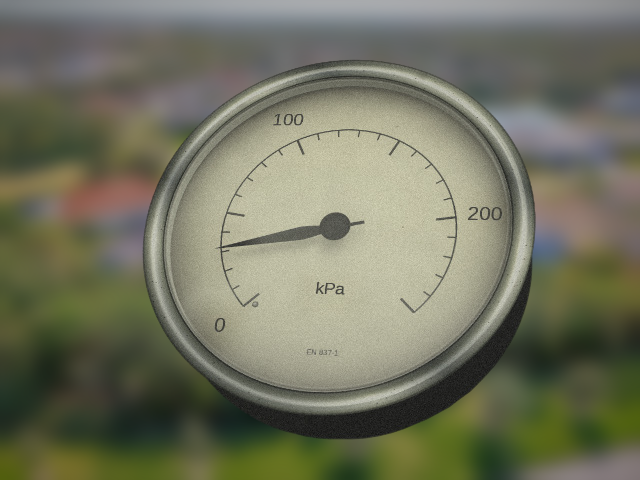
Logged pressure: 30 kPa
